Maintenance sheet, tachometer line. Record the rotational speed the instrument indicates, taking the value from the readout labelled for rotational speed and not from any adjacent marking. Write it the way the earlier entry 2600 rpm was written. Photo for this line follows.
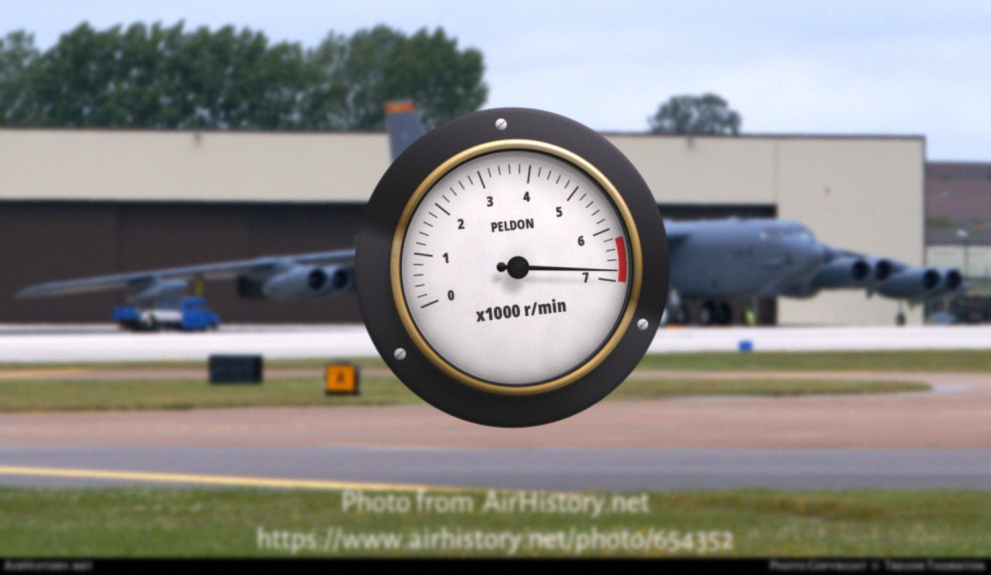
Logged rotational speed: 6800 rpm
